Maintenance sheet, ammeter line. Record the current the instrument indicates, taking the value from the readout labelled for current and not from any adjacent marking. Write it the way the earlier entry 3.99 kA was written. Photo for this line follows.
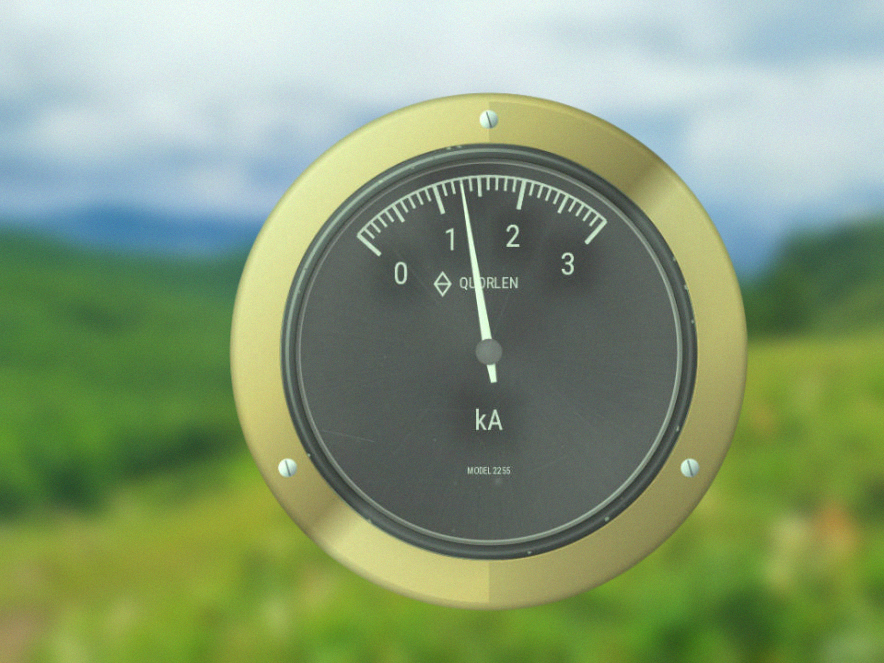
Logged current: 1.3 kA
